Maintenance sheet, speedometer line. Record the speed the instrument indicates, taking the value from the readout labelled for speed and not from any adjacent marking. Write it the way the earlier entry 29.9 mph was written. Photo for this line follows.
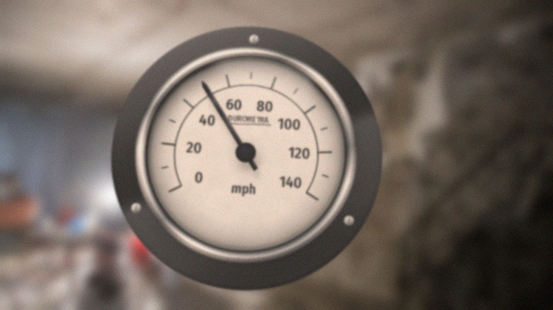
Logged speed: 50 mph
